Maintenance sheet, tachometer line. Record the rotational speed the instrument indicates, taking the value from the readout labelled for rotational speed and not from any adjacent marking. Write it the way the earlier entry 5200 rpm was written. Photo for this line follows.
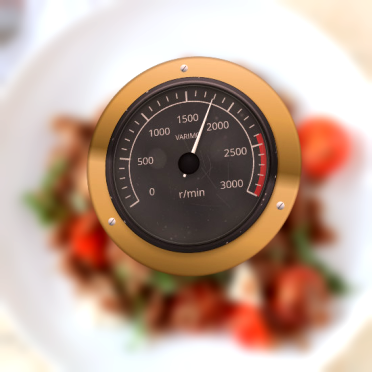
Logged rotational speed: 1800 rpm
